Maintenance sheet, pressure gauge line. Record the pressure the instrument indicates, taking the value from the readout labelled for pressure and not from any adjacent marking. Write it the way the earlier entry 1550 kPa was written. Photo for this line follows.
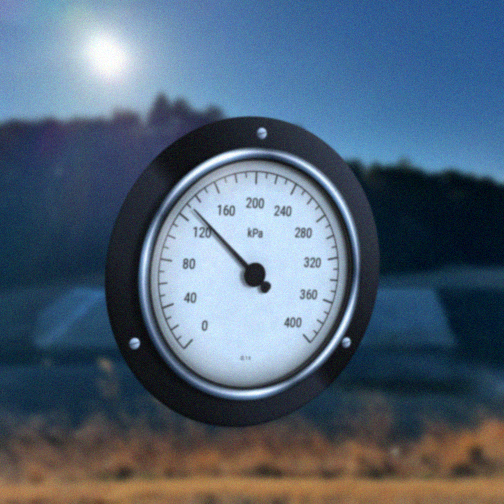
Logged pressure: 130 kPa
